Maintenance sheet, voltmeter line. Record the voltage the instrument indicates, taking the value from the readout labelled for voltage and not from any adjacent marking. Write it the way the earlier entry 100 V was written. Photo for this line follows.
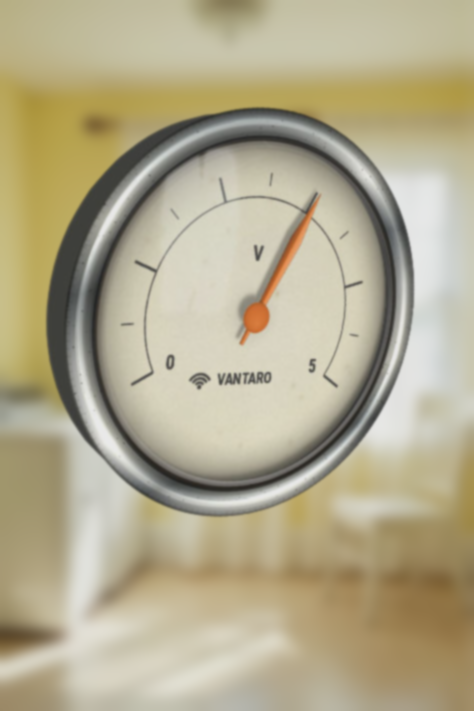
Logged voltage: 3 V
